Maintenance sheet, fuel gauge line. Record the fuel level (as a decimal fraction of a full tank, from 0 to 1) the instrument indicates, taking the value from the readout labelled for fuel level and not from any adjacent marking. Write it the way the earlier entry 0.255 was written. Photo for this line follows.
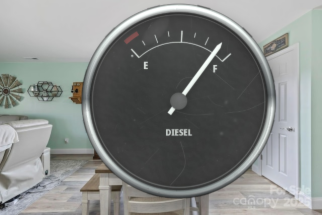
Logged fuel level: 0.875
